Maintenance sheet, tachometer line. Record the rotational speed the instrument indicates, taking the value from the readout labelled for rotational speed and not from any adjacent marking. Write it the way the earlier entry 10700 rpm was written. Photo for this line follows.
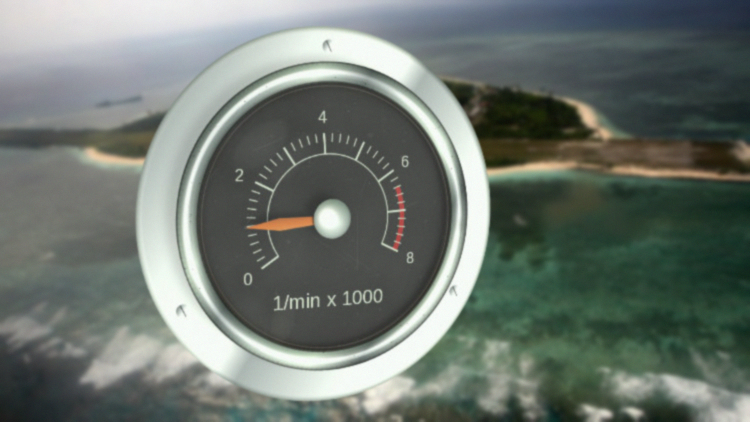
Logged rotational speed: 1000 rpm
